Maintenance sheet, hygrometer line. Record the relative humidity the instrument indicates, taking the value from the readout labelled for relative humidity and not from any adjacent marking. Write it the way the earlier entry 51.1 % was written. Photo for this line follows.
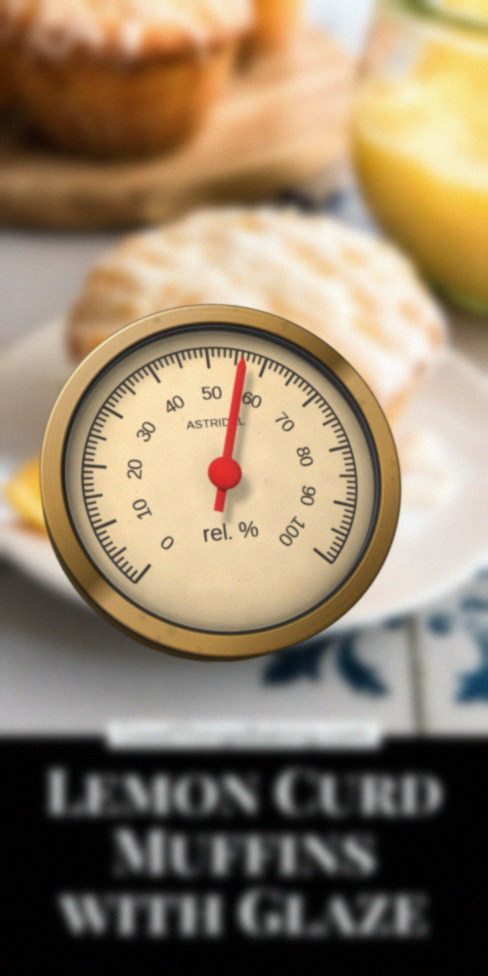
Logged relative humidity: 56 %
